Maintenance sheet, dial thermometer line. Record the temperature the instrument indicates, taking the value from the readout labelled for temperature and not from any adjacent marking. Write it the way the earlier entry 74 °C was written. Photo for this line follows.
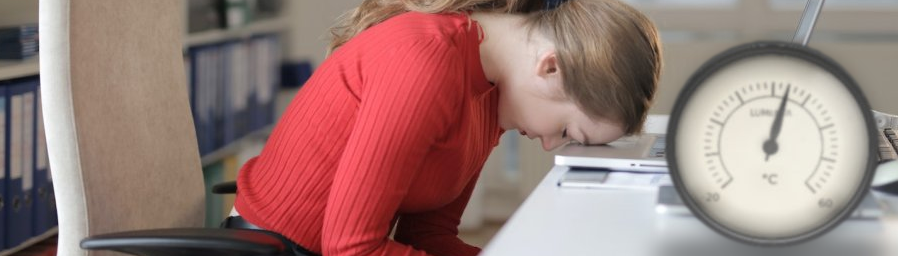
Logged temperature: 24 °C
